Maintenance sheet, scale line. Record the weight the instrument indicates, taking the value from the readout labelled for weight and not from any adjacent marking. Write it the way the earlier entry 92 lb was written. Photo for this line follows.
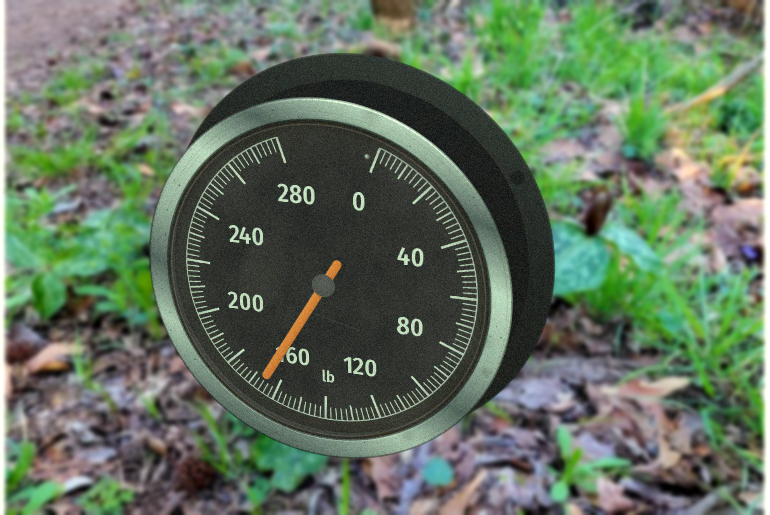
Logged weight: 166 lb
